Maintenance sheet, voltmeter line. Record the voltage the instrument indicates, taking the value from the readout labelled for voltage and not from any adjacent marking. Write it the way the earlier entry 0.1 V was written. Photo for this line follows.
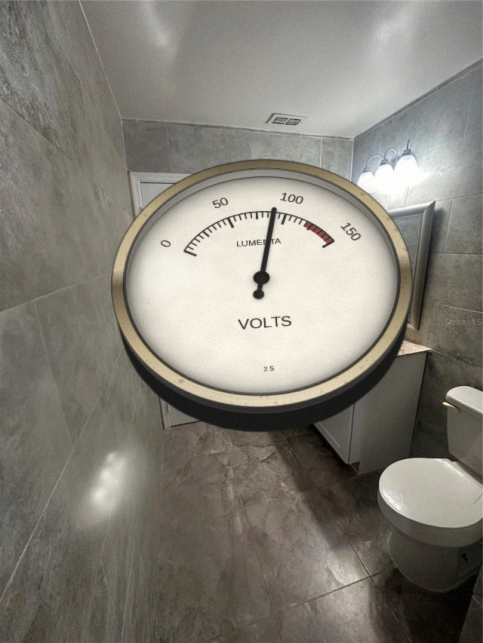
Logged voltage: 90 V
